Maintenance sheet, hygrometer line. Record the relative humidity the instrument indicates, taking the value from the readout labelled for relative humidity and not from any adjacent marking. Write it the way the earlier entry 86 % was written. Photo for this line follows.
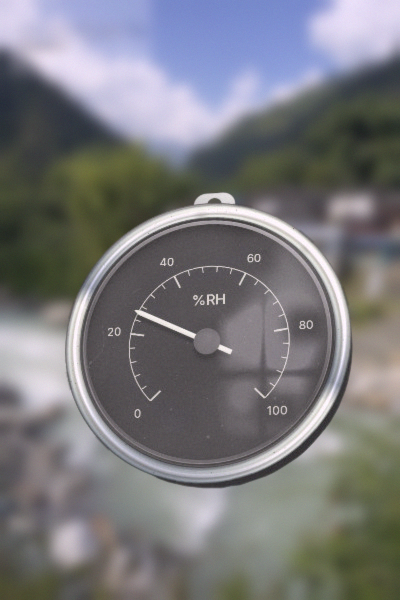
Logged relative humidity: 26 %
